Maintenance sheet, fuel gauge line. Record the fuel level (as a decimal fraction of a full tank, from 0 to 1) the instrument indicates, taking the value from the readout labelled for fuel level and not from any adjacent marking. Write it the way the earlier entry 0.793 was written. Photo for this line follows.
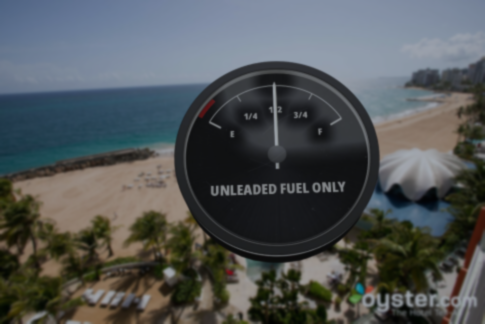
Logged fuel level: 0.5
